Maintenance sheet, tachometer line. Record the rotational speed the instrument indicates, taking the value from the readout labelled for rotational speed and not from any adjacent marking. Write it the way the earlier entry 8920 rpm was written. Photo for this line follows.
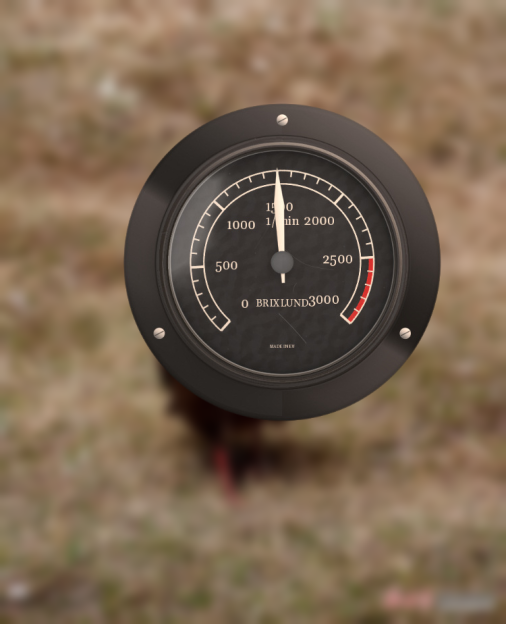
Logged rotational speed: 1500 rpm
